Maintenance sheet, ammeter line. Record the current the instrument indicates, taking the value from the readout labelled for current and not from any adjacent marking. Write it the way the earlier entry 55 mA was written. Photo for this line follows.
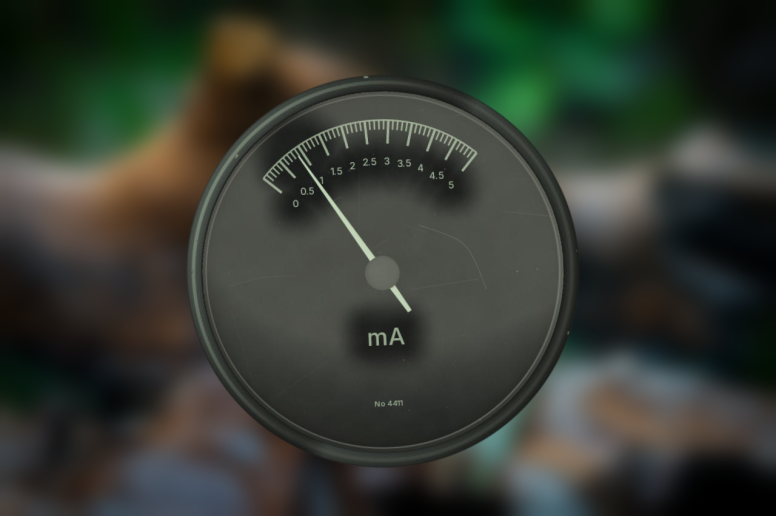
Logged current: 0.9 mA
